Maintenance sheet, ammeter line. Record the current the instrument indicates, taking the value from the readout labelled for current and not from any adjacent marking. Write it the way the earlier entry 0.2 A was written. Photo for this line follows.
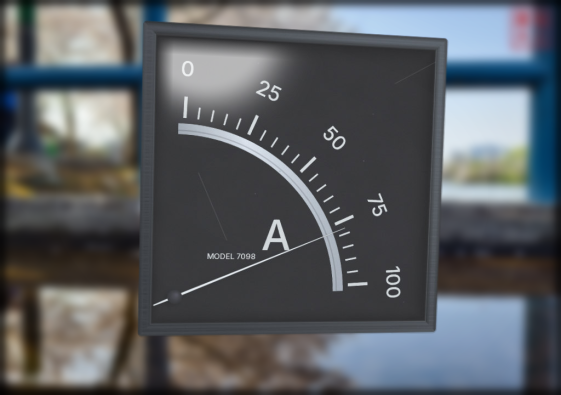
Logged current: 77.5 A
